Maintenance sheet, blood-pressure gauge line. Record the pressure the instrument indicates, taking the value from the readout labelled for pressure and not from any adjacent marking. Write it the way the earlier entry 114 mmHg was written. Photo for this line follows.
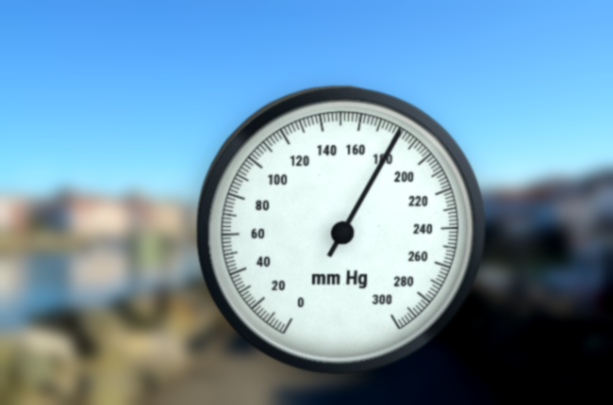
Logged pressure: 180 mmHg
